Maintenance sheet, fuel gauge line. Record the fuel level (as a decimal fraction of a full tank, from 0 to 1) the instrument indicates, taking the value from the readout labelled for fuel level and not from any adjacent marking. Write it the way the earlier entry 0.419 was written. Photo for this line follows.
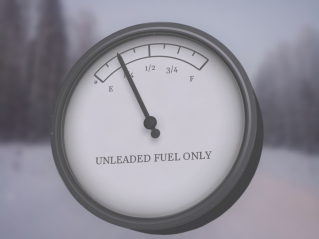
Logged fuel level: 0.25
